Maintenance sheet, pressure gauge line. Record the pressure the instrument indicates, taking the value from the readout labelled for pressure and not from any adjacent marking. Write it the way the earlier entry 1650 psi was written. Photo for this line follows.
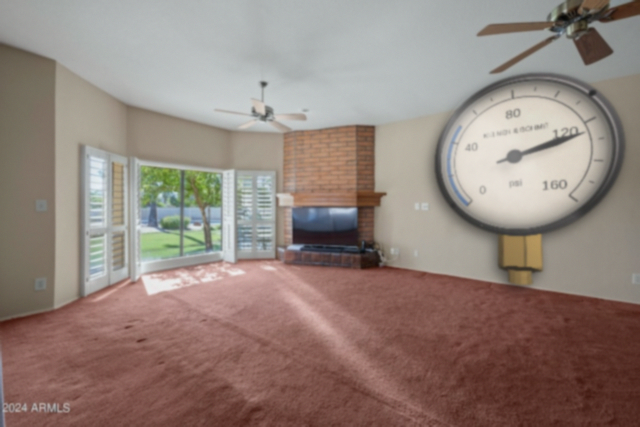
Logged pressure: 125 psi
